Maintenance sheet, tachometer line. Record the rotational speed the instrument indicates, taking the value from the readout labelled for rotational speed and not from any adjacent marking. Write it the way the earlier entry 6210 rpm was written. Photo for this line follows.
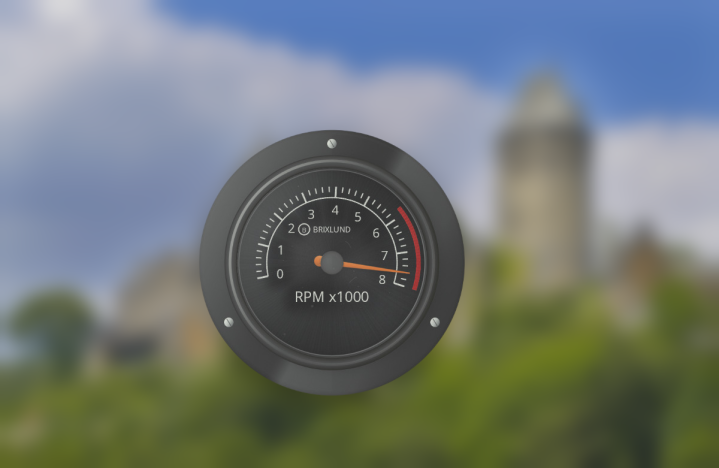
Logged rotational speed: 7600 rpm
